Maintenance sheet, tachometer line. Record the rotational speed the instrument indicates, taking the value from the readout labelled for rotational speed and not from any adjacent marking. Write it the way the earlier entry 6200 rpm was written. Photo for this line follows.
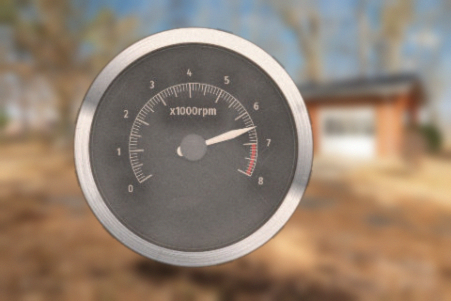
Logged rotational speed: 6500 rpm
